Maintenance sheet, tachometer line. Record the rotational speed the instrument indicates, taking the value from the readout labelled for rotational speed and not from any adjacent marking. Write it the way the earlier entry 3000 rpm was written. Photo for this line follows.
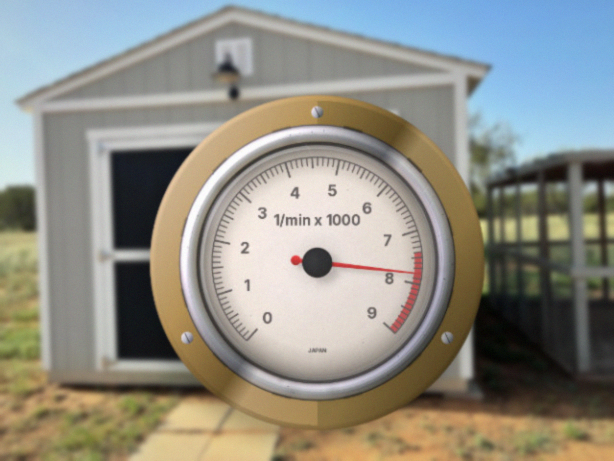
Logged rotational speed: 7800 rpm
